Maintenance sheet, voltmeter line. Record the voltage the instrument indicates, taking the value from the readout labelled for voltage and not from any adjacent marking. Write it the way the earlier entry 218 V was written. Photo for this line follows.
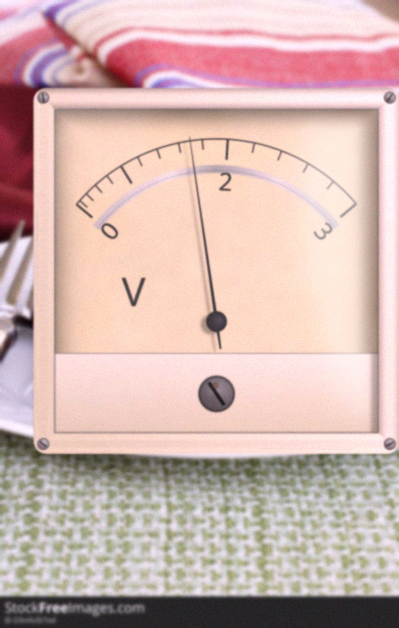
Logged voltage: 1.7 V
